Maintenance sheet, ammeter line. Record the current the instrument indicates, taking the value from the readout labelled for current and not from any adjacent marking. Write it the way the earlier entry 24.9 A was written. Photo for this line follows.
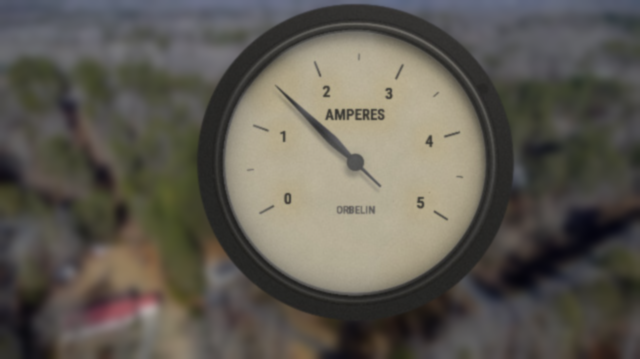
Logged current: 1.5 A
